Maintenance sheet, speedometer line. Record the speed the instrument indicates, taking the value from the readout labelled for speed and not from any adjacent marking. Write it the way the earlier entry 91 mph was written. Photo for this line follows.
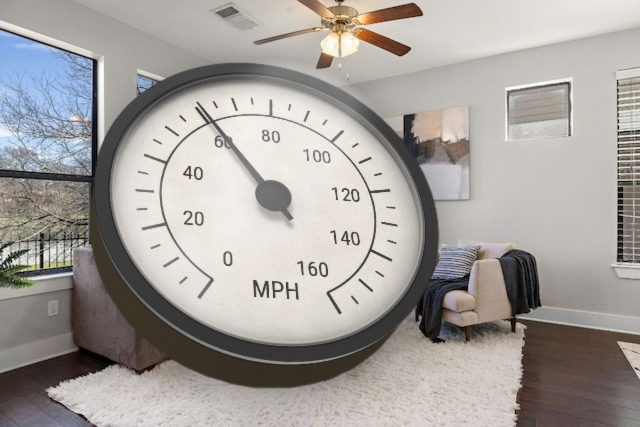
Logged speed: 60 mph
